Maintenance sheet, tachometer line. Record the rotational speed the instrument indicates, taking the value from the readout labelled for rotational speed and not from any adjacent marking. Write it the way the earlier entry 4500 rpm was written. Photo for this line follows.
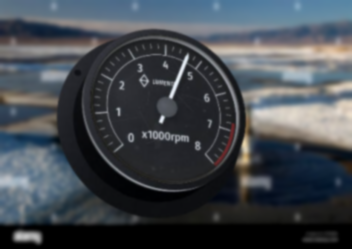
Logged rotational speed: 4600 rpm
